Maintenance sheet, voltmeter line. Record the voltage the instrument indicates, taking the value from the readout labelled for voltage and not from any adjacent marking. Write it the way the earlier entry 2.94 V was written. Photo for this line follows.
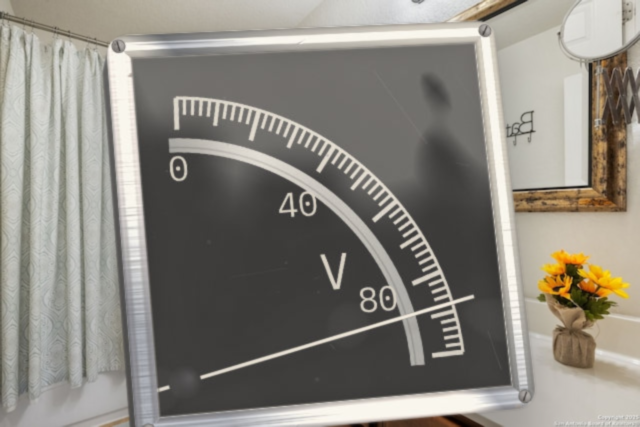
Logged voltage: 88 V
